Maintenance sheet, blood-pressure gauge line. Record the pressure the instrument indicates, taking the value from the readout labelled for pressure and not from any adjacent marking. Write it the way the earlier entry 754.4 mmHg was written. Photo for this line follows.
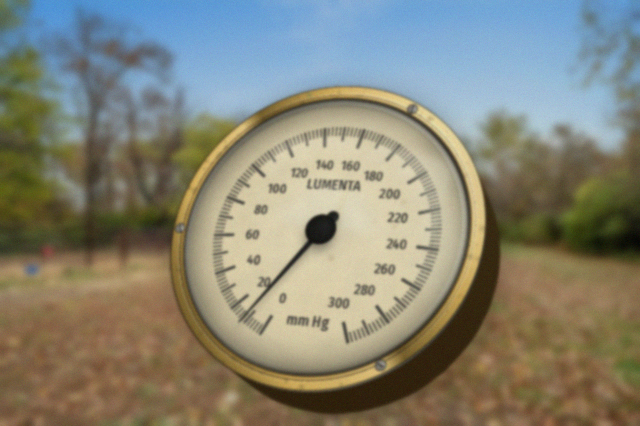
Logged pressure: 10 mmHg
